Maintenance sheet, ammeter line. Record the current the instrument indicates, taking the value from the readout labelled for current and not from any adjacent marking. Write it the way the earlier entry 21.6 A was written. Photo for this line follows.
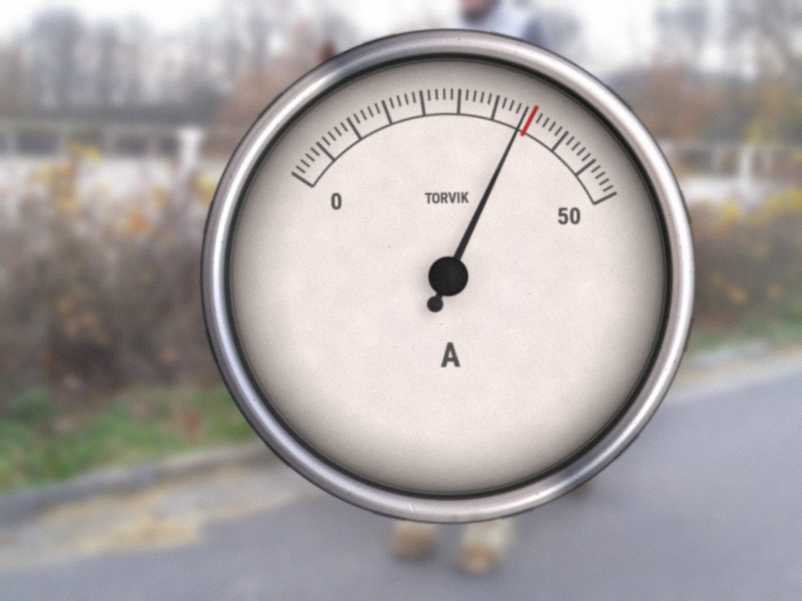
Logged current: 34 A
